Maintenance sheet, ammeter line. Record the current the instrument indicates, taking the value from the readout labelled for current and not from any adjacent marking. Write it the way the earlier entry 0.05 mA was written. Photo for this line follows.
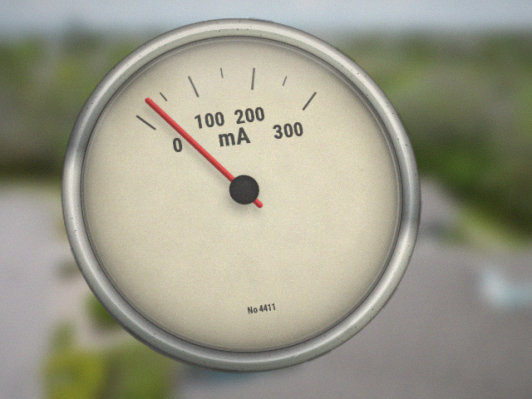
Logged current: 25 mA
